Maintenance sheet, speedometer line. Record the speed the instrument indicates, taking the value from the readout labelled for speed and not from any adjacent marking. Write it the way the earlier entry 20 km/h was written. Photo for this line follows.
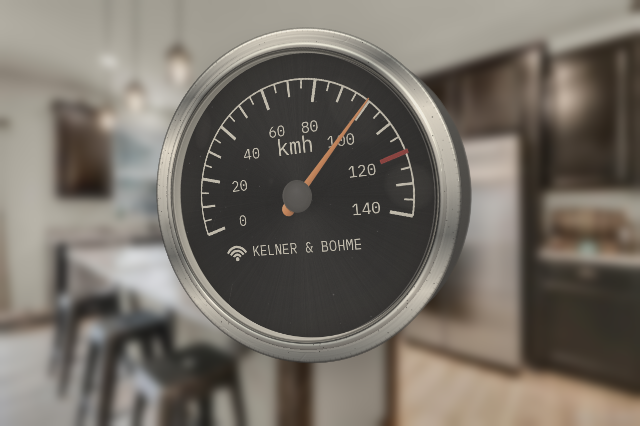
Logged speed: 100 km/h
